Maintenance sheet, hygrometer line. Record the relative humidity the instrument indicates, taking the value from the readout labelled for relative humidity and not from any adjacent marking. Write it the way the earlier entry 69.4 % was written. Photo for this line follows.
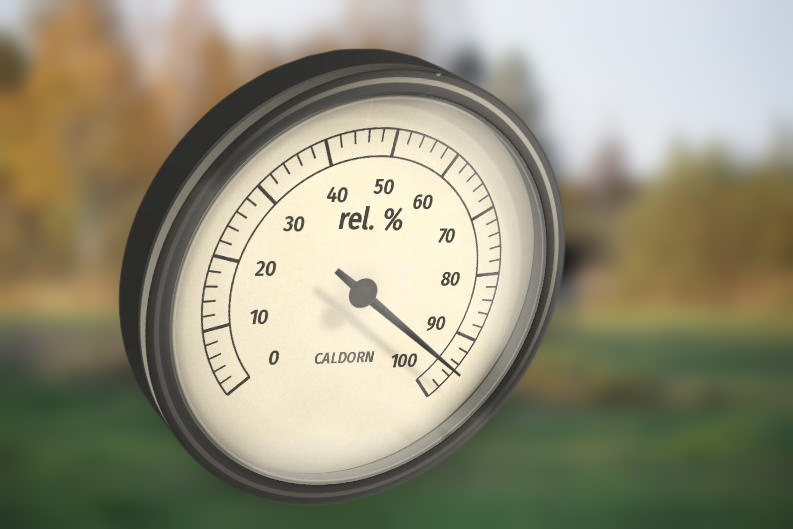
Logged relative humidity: 95 %
